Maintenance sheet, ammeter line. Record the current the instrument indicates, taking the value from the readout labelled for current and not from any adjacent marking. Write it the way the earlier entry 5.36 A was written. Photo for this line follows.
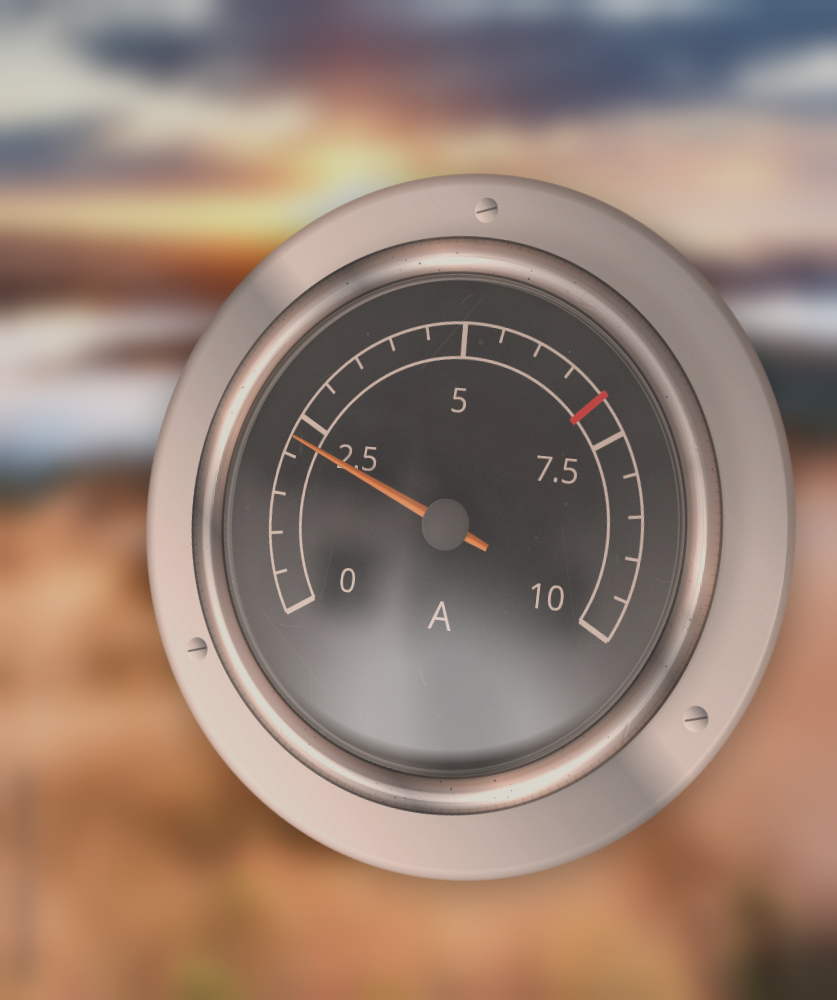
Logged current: 2.25 A
